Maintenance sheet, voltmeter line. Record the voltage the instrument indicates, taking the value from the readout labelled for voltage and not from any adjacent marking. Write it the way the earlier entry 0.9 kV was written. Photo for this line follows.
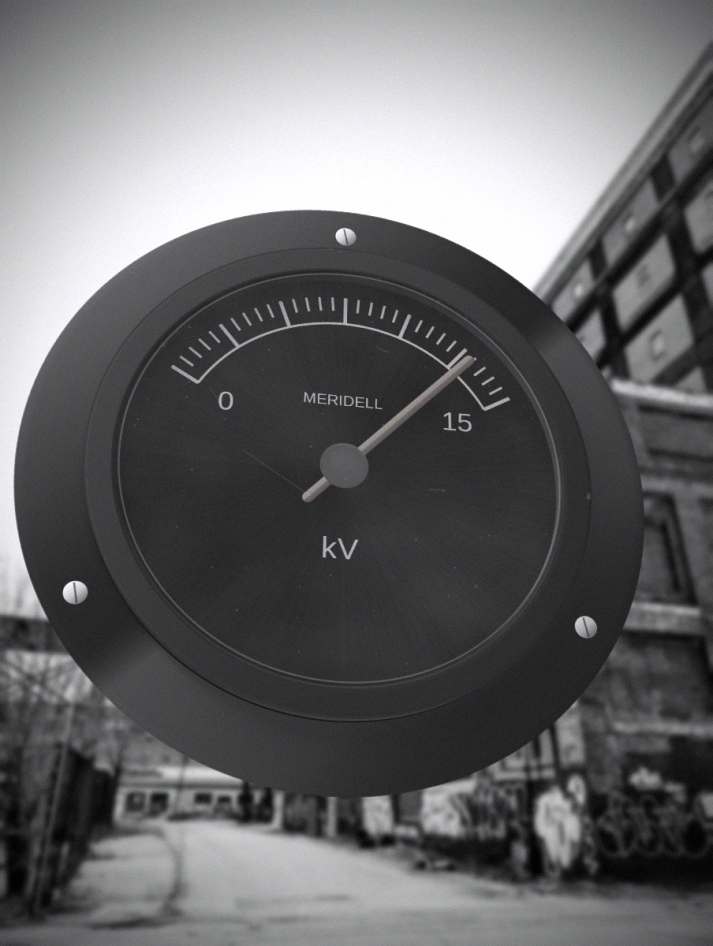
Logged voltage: 13 kV
